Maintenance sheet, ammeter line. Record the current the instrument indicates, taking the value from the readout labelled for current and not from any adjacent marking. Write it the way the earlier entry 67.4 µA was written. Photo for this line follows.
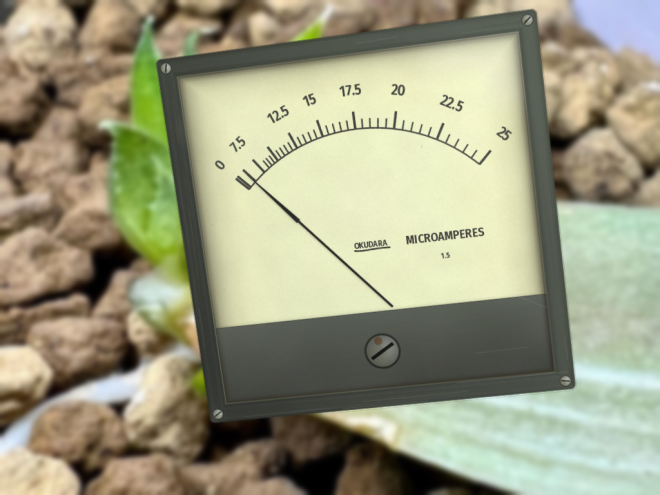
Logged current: 5 µA
